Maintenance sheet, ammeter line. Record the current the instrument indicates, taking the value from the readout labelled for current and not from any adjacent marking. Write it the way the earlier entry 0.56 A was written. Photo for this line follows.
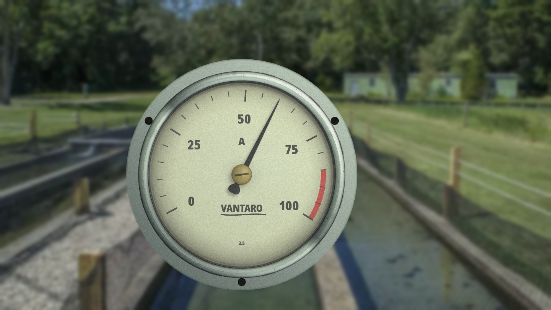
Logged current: 60 A
